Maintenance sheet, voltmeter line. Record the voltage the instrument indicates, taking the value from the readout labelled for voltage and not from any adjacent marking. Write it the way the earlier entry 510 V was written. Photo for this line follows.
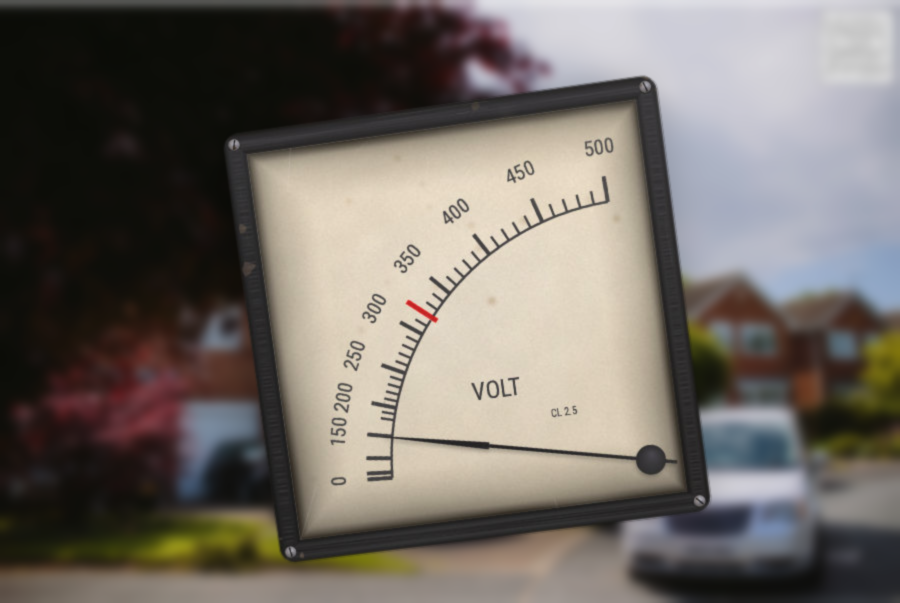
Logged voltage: 150 V
